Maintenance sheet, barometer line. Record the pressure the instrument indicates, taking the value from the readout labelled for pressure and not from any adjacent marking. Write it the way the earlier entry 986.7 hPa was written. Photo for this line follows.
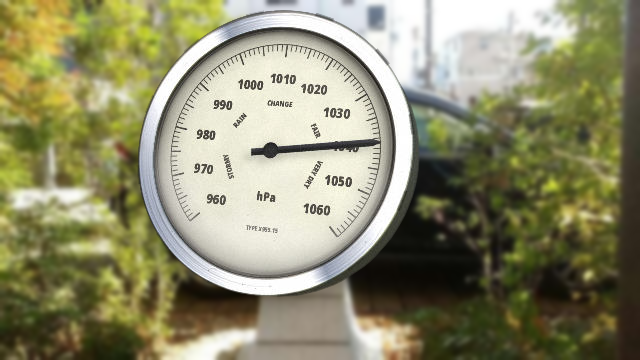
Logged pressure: 1040 hPa
